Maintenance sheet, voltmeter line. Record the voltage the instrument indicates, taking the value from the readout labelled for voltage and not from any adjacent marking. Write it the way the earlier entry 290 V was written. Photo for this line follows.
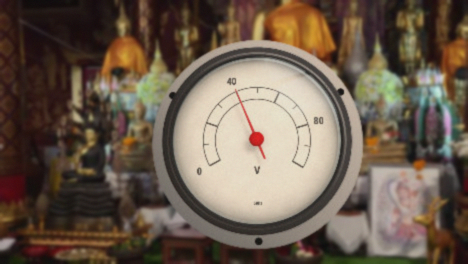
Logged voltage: 40 V
